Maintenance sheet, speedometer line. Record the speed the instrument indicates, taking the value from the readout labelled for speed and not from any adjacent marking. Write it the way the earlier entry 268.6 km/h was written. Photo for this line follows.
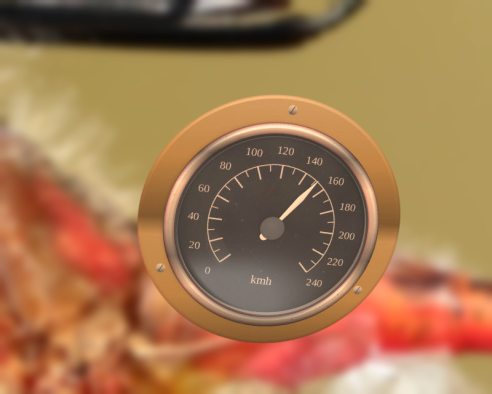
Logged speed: 150 km/h
